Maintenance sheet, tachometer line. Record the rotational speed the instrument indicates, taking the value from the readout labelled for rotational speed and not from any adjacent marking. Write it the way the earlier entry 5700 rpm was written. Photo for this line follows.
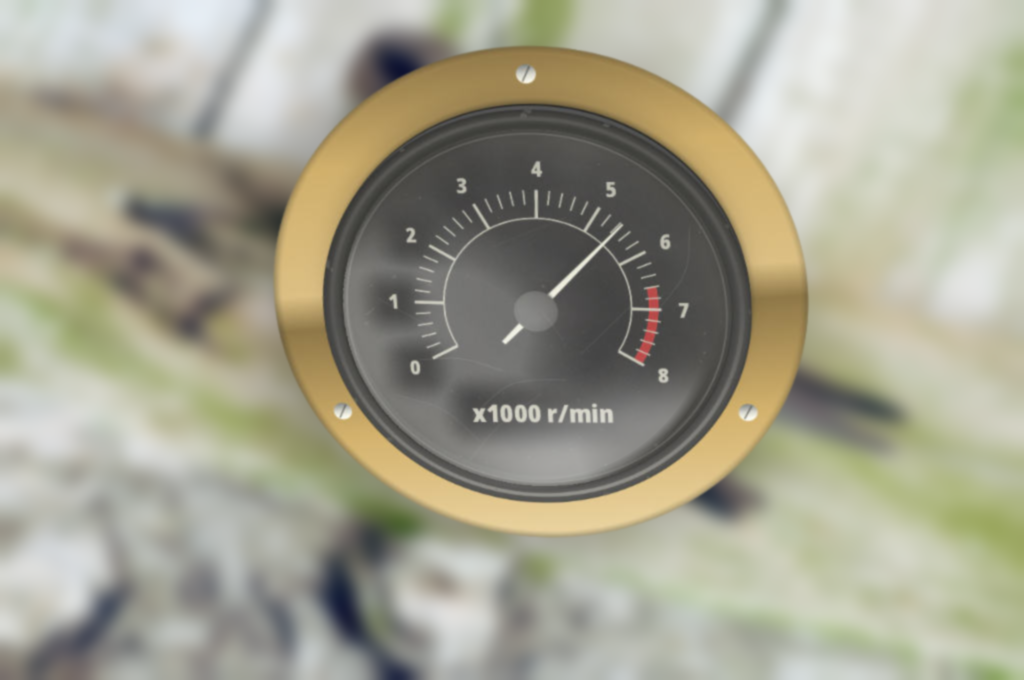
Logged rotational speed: 5400 rpm
